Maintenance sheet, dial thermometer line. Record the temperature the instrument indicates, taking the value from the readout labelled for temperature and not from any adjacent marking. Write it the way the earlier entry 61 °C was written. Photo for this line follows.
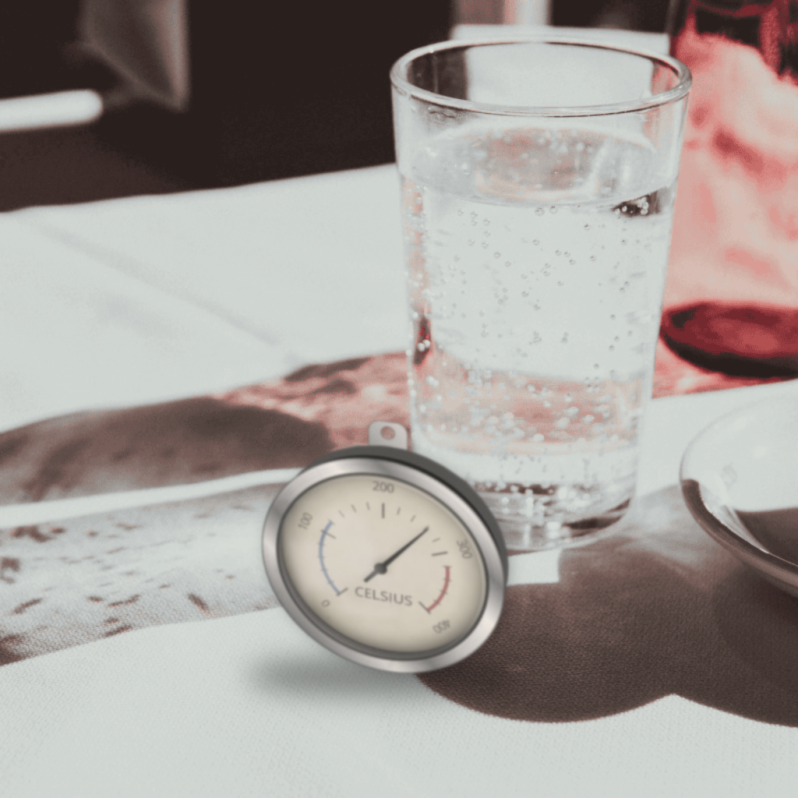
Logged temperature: 260 °C
